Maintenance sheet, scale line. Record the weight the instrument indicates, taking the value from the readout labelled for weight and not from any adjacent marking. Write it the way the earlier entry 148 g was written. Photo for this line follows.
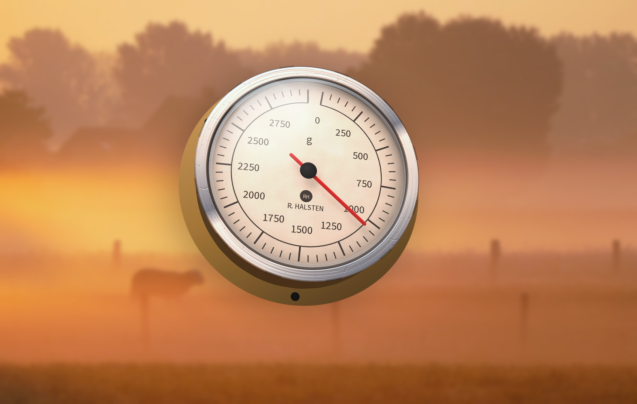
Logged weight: 1050 g
